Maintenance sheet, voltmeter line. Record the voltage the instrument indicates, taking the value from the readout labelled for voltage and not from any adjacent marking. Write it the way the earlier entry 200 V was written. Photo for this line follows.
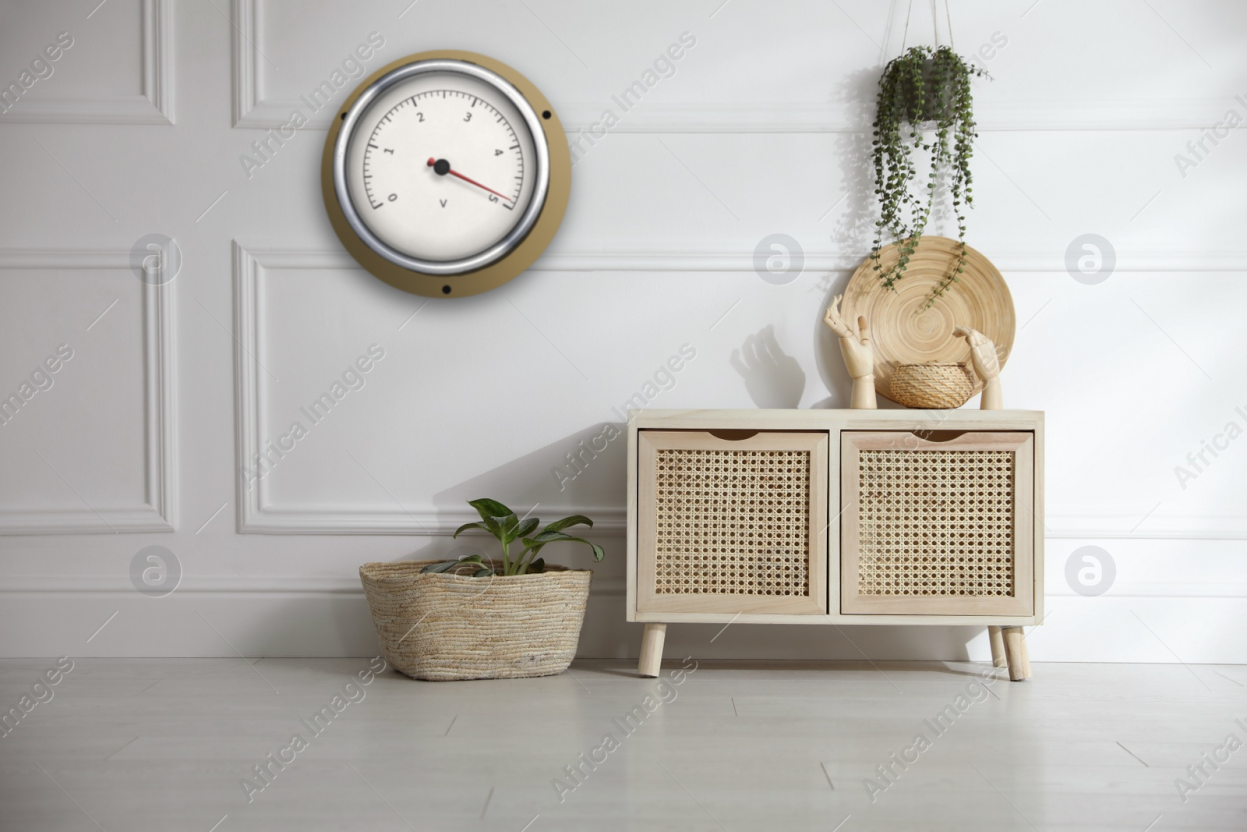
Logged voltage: 4.9 V
